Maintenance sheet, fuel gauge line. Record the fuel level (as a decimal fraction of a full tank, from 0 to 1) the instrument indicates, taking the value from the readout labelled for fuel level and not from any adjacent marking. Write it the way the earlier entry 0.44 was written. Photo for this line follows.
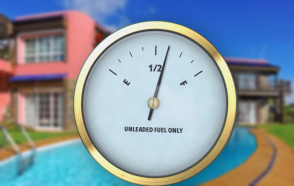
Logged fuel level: 0.625
